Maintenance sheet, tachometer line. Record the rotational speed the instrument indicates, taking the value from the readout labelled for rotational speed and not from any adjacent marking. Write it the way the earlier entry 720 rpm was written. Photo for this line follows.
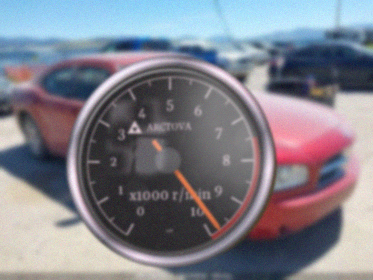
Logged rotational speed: 9750 rpm
